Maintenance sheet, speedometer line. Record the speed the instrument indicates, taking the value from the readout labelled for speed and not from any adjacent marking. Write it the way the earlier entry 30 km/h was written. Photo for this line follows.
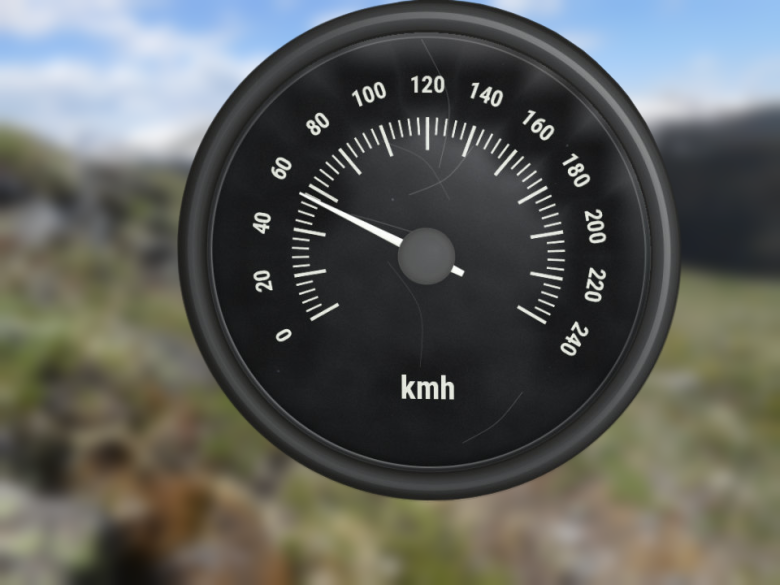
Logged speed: 56 km/h
